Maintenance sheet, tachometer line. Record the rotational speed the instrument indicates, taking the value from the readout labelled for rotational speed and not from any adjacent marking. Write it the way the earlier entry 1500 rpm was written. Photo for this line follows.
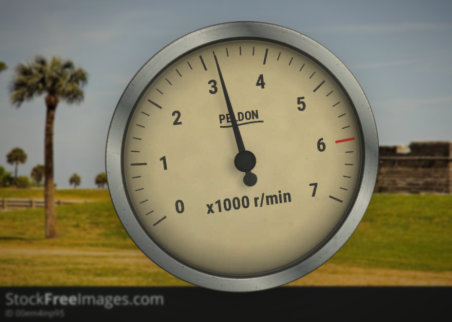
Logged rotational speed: 3200 rpm
